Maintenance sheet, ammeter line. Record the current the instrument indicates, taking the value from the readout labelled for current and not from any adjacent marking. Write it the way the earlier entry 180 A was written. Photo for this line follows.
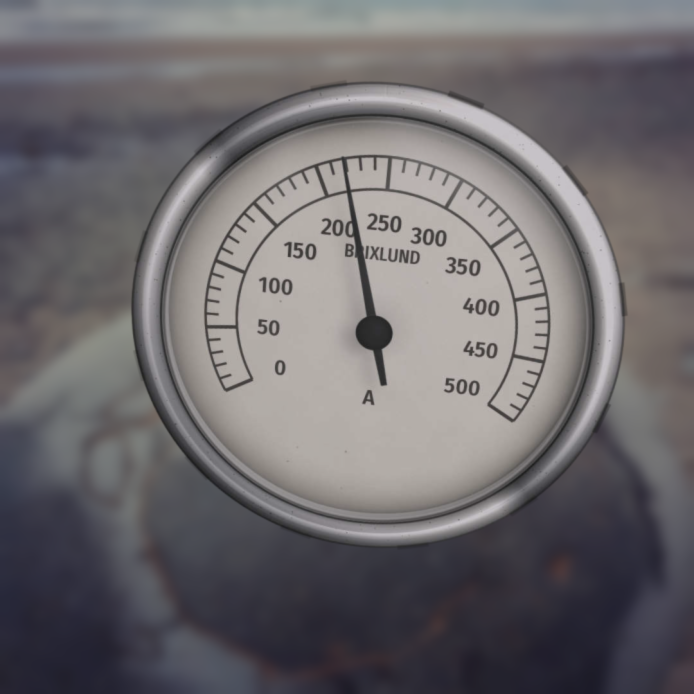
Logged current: 220 A
